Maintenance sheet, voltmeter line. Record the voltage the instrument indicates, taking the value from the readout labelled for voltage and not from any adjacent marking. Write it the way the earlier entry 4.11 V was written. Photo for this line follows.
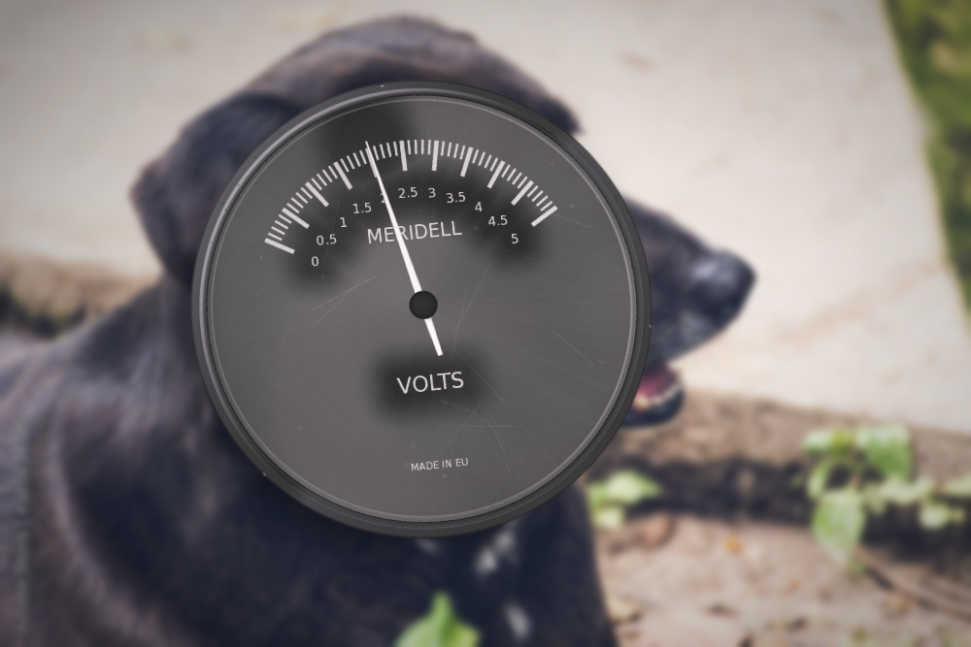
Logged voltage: 2 V
